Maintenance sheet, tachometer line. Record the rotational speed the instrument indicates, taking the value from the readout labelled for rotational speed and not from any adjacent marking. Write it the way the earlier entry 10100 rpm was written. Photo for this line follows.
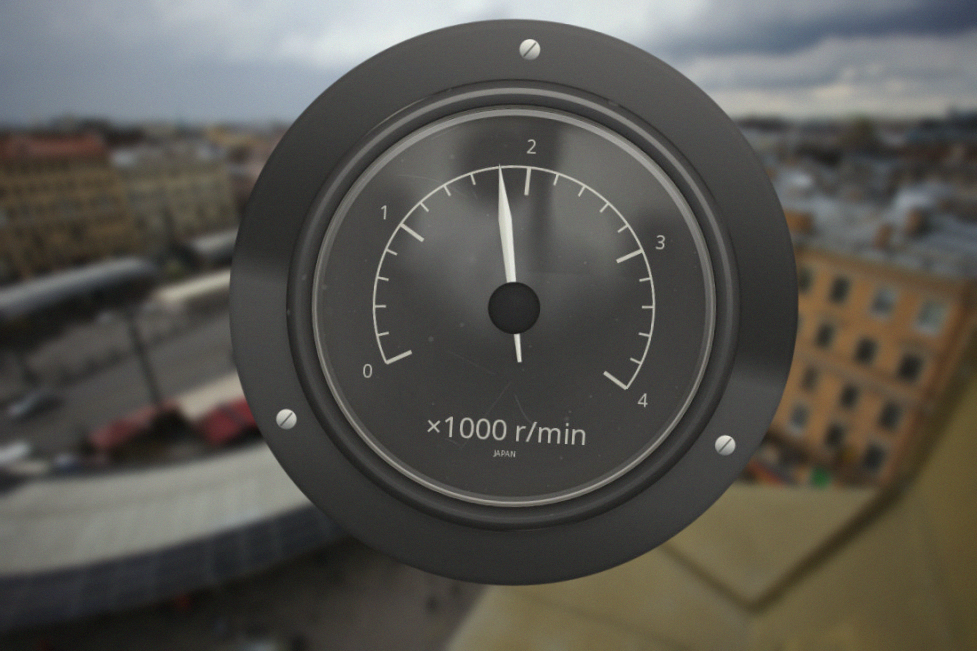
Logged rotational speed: 1800 rpm
